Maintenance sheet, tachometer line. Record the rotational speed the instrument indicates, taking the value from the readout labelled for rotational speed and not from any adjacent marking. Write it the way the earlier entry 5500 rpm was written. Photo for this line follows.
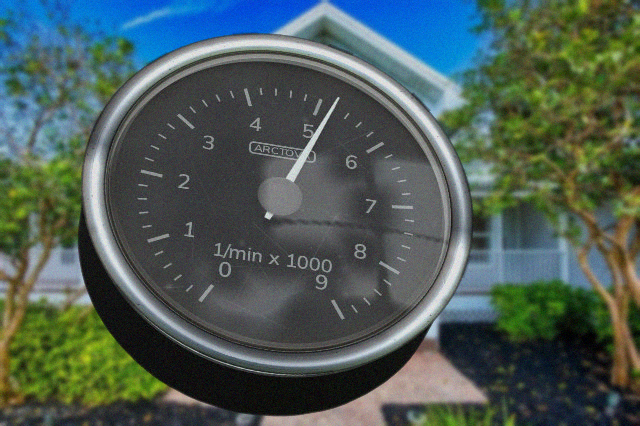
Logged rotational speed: 5200 rpm
